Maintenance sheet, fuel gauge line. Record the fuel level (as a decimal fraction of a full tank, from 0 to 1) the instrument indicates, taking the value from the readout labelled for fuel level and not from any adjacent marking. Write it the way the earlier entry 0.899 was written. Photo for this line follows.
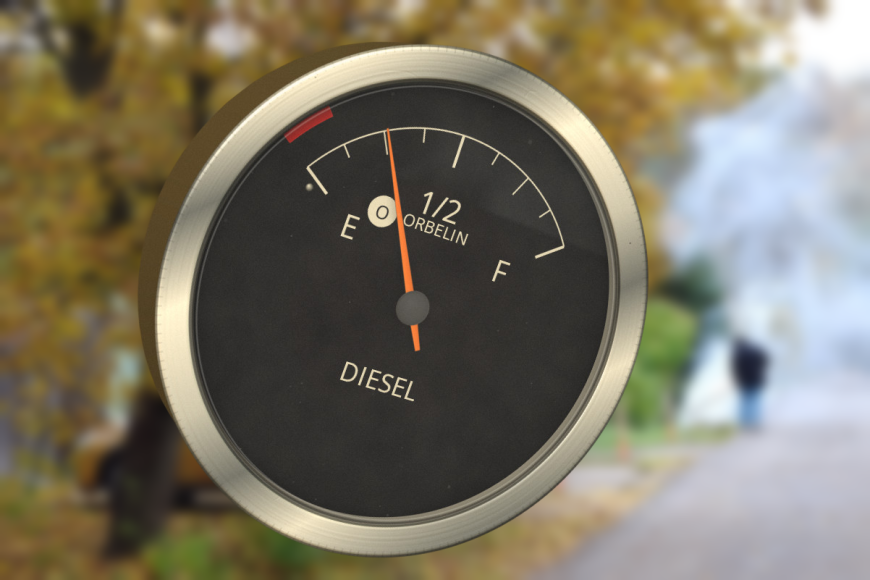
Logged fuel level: 0.25
